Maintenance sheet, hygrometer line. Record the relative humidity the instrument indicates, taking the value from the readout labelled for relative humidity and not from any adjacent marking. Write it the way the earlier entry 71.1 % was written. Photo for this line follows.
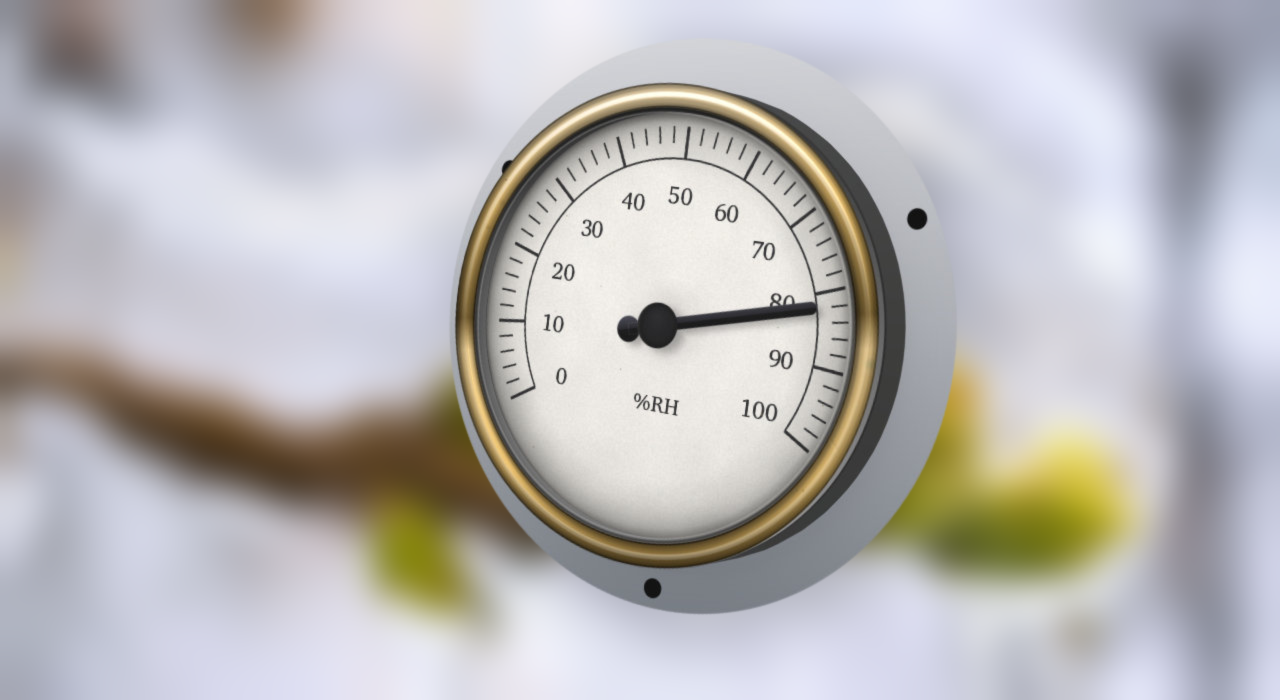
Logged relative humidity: 82 %
